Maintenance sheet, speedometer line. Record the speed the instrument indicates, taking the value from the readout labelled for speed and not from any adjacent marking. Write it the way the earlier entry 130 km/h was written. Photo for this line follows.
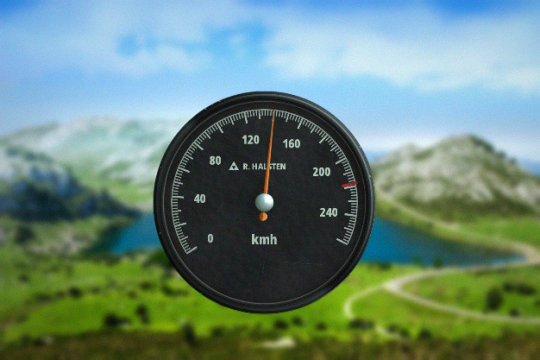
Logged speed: 140 km/h
